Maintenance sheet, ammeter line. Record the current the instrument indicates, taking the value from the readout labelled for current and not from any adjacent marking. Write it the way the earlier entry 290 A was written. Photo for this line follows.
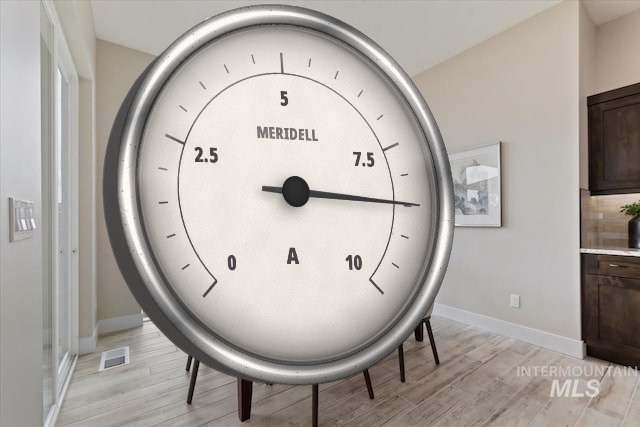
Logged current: 8.5 A
